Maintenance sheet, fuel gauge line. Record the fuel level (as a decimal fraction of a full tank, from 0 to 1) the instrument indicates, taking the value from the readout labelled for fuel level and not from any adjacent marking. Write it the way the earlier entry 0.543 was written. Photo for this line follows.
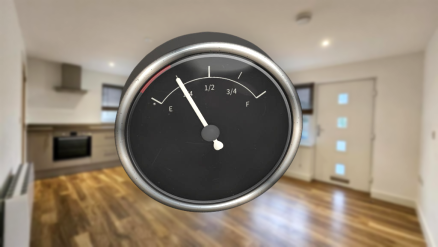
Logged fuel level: 0.25
